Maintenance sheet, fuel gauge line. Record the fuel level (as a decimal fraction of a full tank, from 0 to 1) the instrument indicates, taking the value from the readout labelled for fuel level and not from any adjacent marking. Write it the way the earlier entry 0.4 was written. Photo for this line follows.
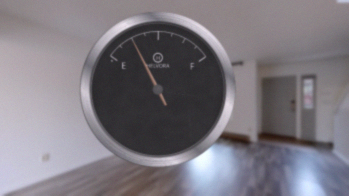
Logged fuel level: 0.25
